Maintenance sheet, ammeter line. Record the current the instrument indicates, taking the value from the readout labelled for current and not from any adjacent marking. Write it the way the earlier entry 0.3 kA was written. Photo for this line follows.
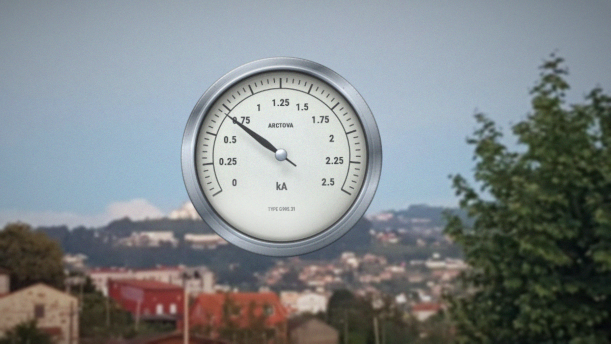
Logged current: 0.7 kA
